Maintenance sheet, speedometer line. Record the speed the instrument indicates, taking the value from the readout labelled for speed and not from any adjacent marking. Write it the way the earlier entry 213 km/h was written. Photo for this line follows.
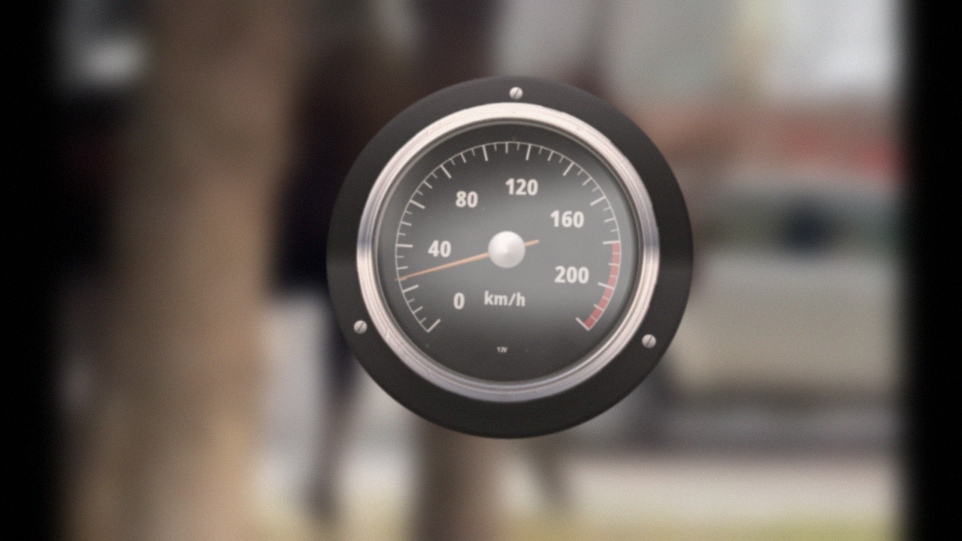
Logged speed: 25 km/h
